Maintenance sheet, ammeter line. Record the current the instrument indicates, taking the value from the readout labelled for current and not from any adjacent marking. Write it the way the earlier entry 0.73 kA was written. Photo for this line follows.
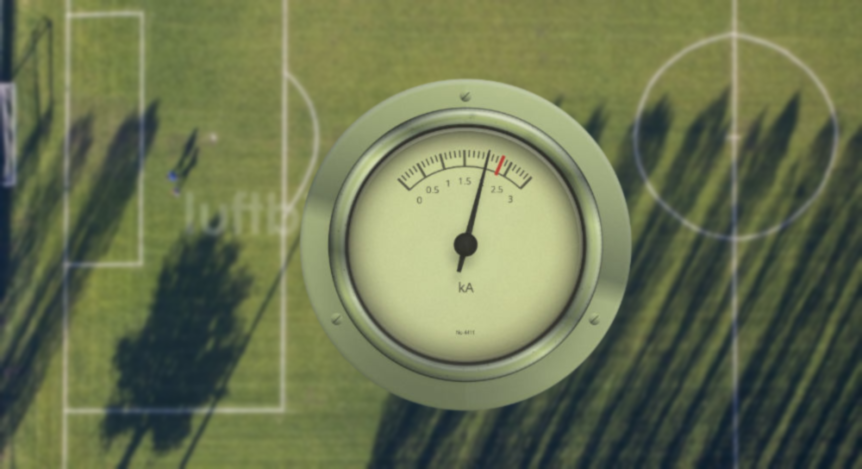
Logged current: 2 kA
